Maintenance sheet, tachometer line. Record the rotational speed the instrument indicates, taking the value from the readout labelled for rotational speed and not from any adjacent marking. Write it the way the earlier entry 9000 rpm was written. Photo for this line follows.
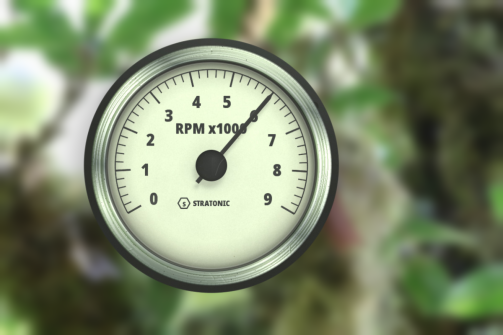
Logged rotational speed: 6000 rpm
